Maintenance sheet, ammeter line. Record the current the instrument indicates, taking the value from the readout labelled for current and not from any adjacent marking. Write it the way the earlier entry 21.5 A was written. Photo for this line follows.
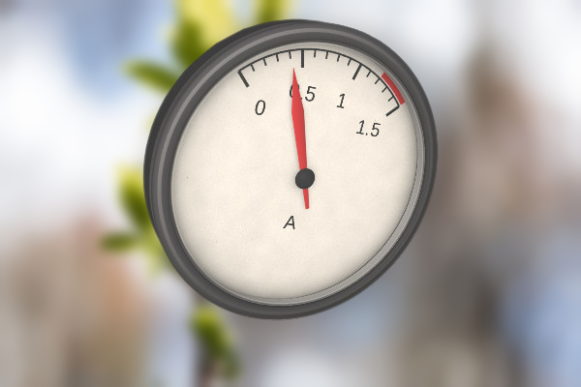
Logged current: 0.4 A
